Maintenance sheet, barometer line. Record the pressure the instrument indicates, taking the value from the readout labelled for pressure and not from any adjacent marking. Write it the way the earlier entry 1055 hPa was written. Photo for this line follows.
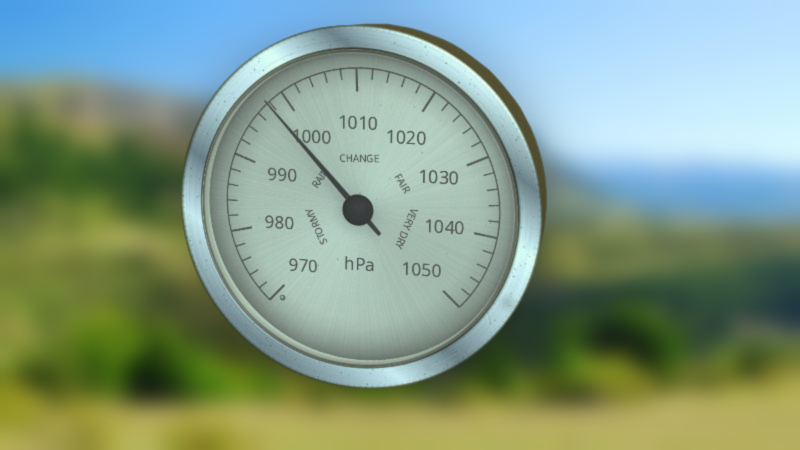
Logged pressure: 998 hPa
